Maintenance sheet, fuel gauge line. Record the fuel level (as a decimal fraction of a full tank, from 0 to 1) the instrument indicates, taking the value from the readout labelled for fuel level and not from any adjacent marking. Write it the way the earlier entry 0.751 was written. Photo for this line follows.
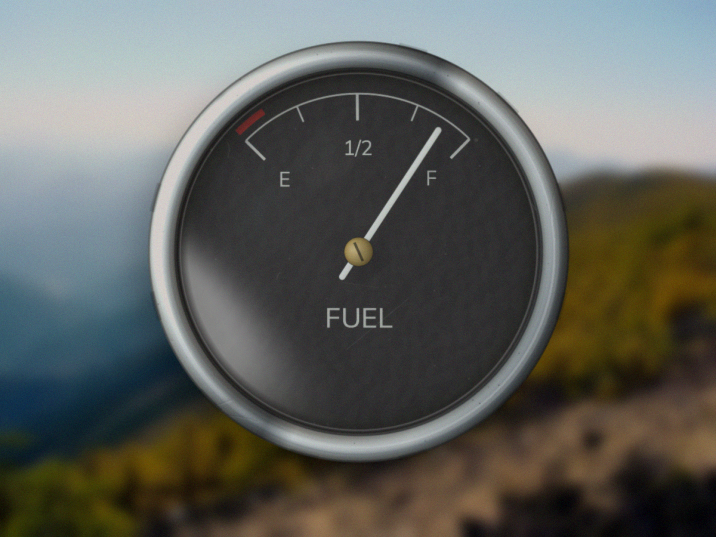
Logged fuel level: 0.875
